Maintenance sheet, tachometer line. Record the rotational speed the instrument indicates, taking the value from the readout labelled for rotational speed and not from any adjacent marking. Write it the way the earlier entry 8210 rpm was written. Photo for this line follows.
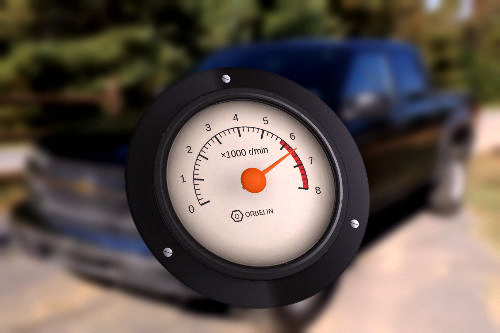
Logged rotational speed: 6400 rpm
